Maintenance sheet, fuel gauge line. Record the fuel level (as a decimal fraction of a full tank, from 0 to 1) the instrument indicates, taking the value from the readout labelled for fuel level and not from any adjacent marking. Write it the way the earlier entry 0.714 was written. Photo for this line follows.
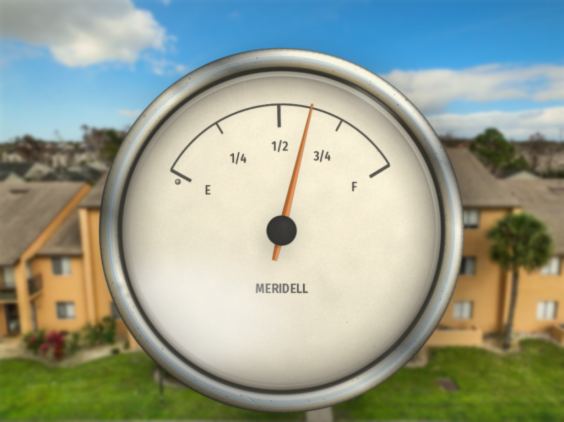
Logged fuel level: 0.625
